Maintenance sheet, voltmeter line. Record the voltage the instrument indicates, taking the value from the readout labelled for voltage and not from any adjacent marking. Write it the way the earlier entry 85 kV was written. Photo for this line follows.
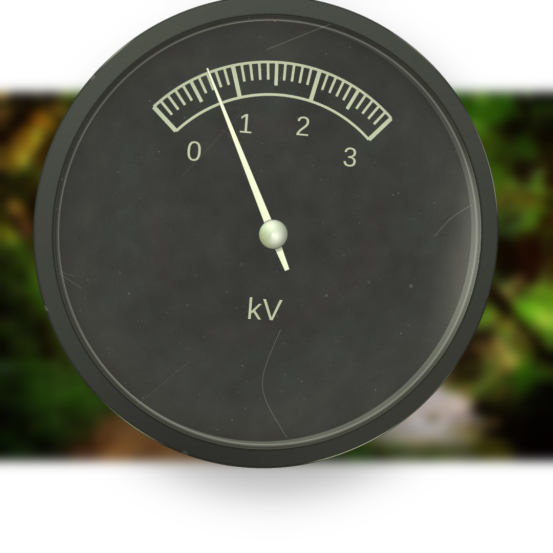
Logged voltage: 0.7 kV
